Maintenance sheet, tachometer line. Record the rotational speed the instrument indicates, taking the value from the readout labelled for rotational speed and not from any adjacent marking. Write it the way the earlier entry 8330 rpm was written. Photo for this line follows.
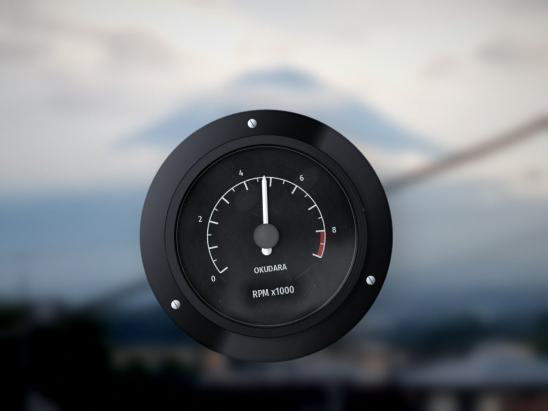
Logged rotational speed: 4750 rpm
